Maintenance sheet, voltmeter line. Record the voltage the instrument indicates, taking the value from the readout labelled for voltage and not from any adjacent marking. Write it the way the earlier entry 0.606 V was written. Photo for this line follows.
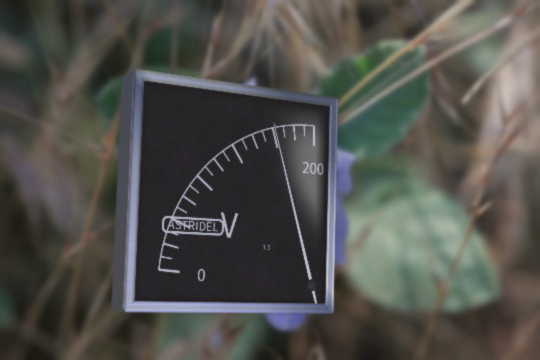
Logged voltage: 160 V
